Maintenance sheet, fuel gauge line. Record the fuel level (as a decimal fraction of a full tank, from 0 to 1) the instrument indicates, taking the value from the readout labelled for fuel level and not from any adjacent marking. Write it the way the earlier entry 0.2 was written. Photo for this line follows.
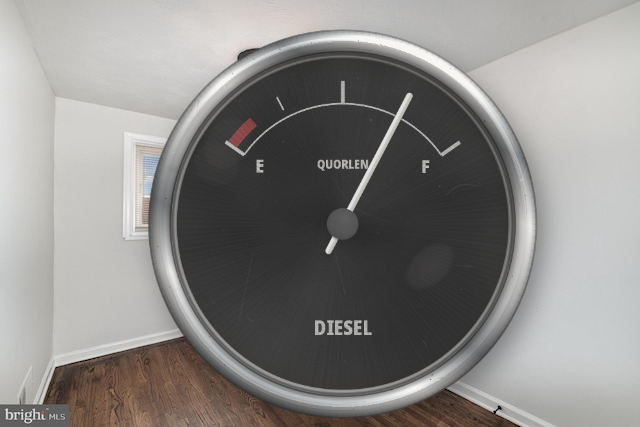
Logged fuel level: 0.75
